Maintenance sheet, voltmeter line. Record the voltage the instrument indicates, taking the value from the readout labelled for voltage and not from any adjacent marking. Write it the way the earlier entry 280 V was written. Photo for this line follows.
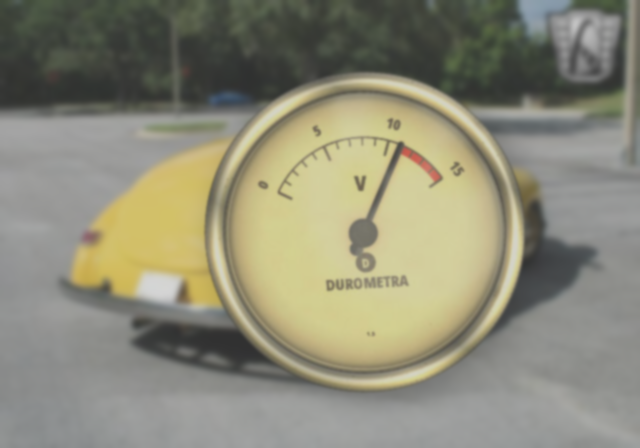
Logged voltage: 11 V
